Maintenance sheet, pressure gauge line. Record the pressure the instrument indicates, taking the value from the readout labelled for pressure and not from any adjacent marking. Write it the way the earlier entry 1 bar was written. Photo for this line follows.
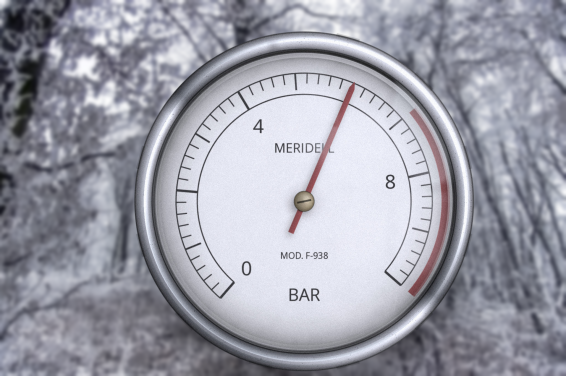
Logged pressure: 6 bar
